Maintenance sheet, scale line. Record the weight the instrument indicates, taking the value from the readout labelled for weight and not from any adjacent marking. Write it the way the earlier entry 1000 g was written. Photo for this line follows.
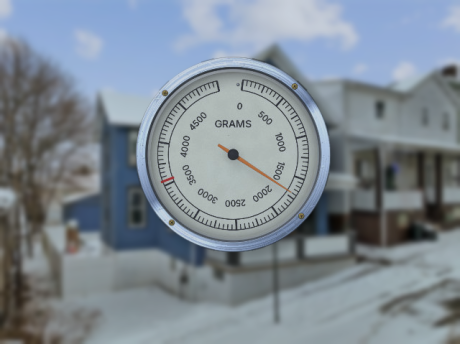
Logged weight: 1700 g
